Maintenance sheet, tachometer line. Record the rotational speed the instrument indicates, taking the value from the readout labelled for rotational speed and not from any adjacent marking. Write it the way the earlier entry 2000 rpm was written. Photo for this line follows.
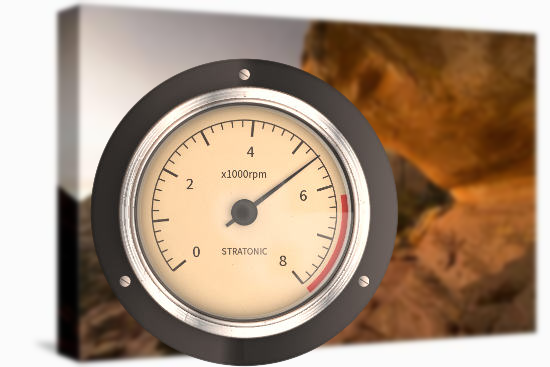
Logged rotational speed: 5400 rpm
